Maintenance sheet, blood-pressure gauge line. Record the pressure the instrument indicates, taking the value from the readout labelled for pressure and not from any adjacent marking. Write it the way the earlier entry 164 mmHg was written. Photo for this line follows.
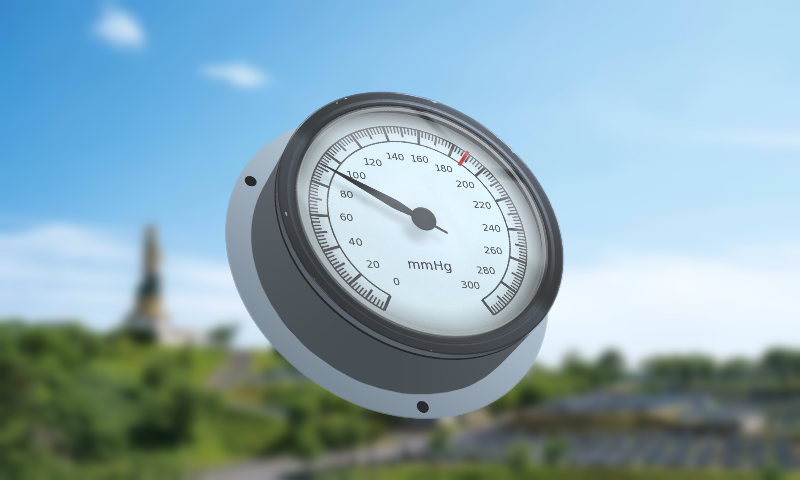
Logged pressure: 90 mmHg
